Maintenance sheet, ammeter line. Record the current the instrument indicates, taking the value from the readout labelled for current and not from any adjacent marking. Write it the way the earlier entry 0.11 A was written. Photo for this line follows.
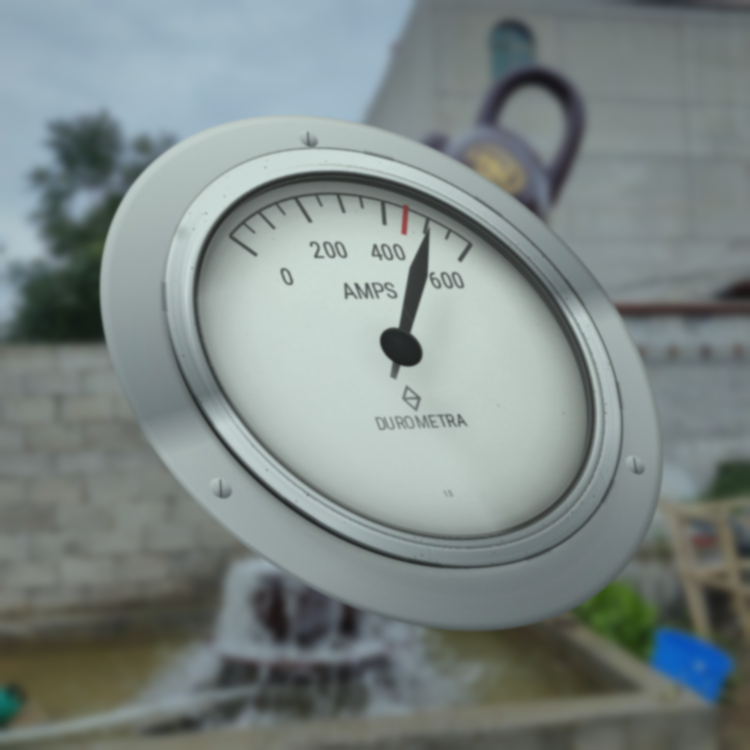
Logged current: 500 A
